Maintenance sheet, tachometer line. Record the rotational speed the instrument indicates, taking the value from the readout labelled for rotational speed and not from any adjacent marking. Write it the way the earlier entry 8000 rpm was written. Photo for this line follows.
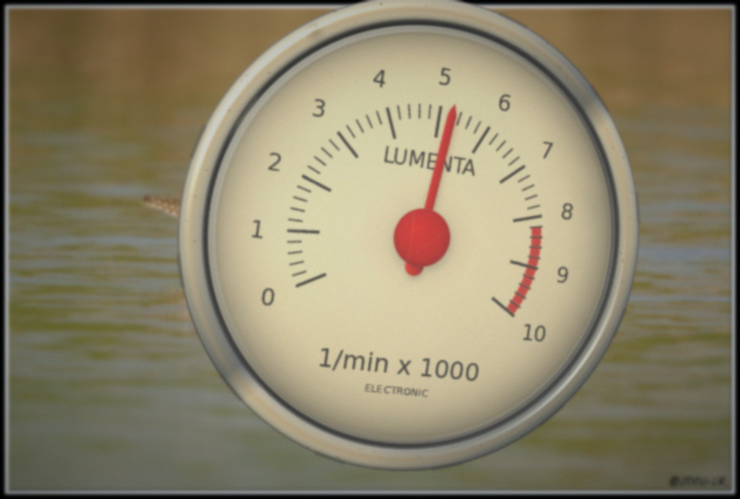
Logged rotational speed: 5200 rpm
